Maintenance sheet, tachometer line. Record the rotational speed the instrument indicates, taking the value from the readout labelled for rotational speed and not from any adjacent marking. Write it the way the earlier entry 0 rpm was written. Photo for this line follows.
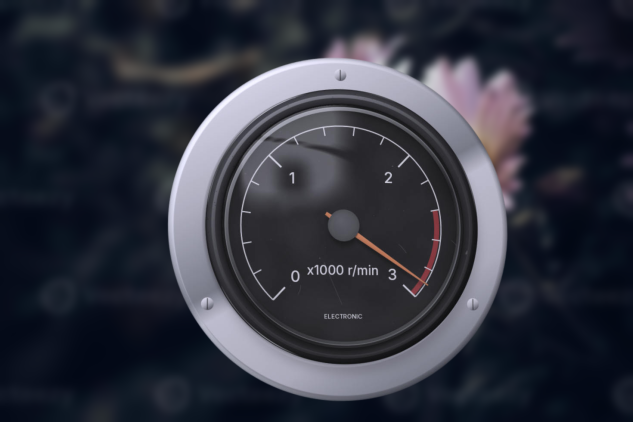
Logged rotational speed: 2900 rpm
